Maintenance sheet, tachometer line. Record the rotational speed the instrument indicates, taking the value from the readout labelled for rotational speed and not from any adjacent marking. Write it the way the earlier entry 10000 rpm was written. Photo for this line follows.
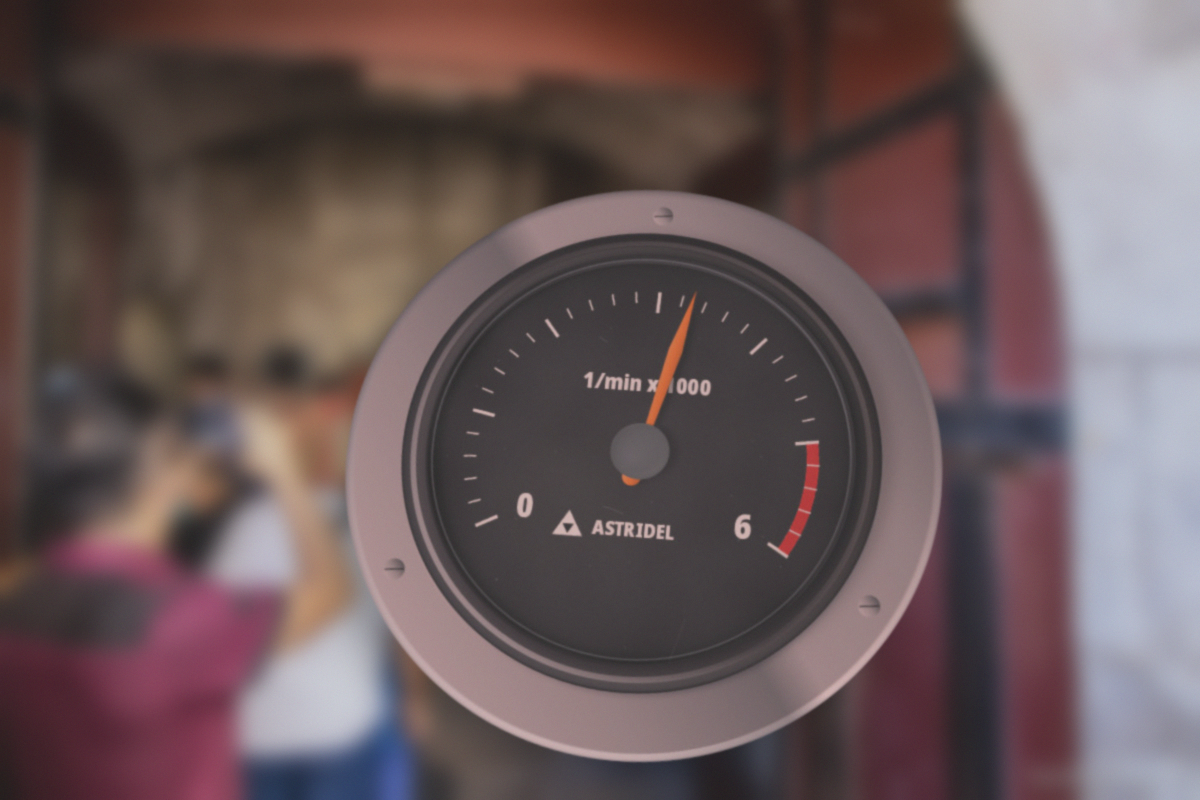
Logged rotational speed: 3300 rpm
